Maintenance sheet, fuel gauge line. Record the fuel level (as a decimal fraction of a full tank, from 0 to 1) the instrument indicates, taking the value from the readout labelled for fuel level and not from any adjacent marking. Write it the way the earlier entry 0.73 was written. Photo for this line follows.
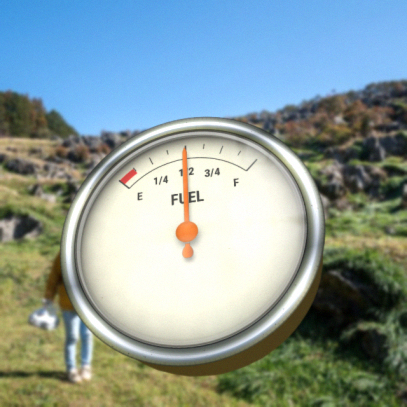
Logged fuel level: 0.5
